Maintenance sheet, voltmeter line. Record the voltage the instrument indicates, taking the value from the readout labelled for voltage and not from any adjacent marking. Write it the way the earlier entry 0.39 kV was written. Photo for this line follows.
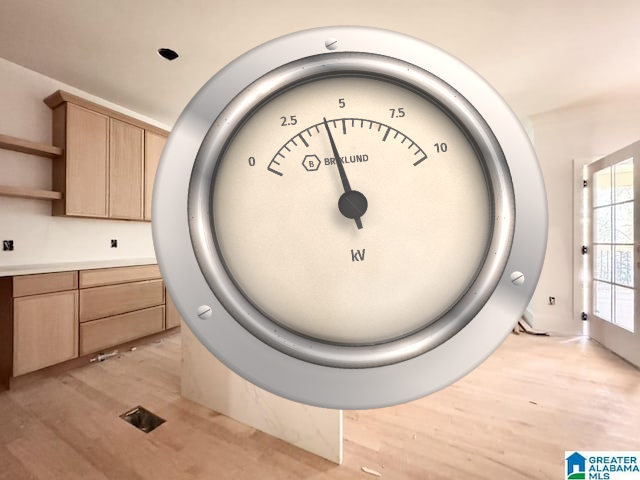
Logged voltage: 4 kV
